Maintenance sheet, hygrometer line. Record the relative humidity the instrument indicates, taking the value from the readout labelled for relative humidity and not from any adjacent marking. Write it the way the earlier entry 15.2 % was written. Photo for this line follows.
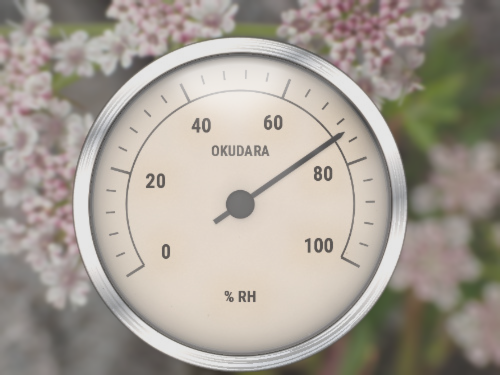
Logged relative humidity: 74 %
